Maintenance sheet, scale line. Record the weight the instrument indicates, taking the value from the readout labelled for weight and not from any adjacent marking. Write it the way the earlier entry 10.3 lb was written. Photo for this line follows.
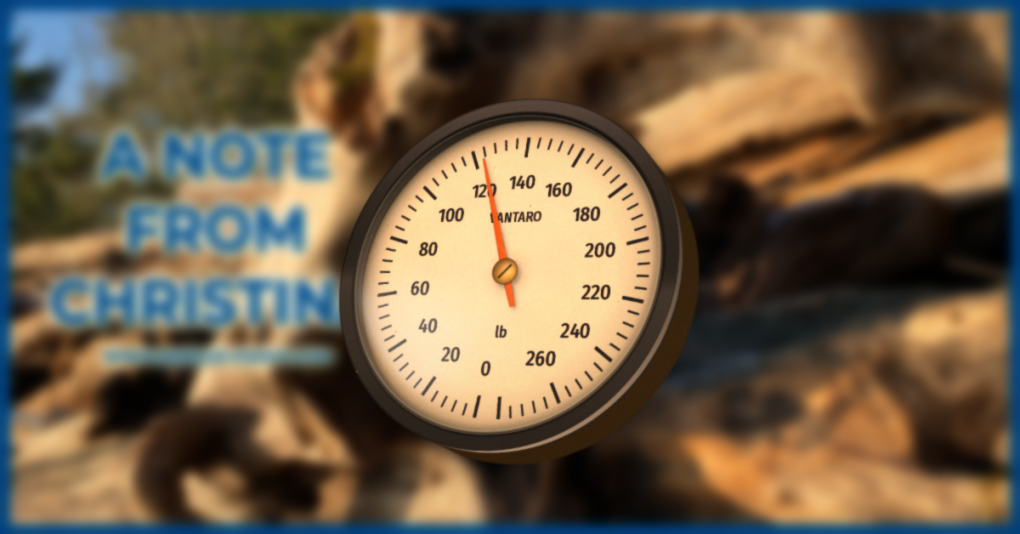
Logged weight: 124 lb
